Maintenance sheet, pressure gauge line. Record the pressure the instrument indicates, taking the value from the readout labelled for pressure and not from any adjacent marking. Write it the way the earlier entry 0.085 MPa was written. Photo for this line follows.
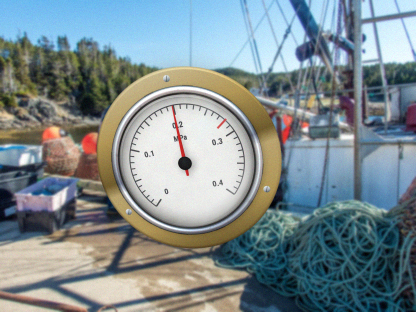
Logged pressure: 0.2 MPa
